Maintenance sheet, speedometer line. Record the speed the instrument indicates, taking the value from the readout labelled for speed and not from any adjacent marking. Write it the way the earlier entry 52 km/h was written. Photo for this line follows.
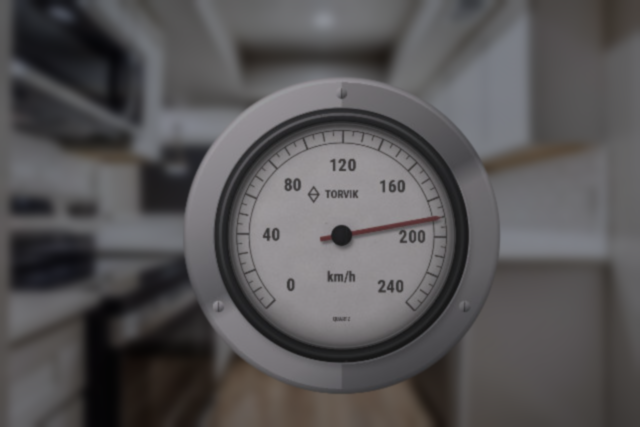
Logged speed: 190 km/h
